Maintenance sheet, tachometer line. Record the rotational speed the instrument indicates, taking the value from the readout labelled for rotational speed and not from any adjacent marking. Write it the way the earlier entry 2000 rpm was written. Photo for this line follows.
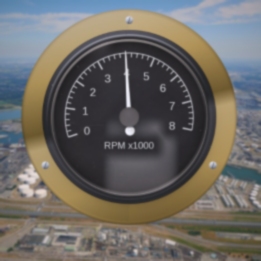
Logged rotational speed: 4000 rpm
